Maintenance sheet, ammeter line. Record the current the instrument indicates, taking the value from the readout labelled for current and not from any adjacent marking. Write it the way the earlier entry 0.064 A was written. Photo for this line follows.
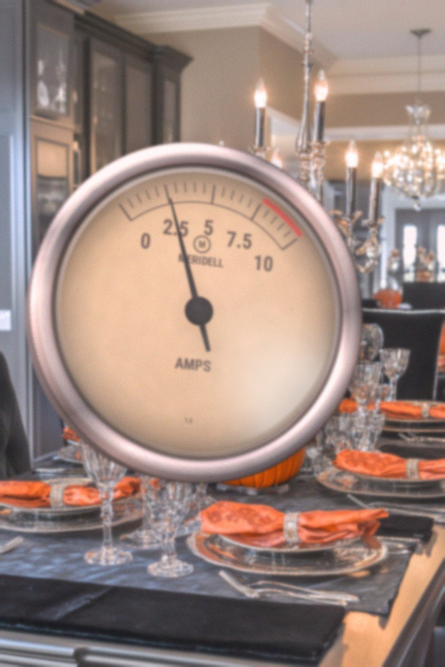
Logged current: 2.5 A
